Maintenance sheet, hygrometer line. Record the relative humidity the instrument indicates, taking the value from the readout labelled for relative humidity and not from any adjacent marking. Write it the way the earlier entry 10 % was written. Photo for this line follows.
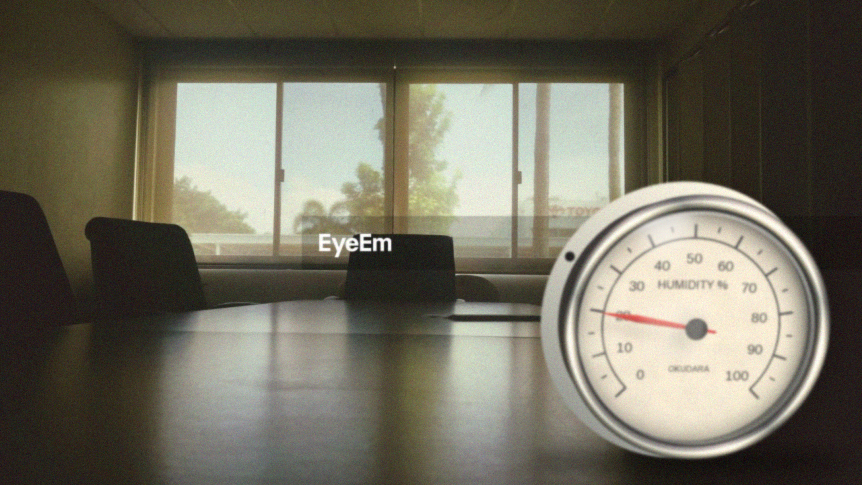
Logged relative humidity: 20 %
